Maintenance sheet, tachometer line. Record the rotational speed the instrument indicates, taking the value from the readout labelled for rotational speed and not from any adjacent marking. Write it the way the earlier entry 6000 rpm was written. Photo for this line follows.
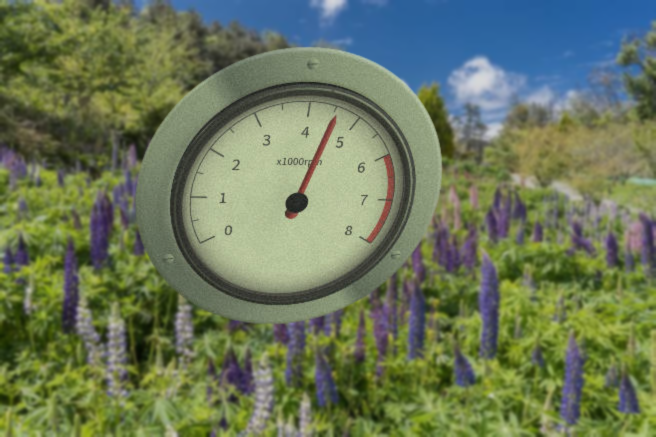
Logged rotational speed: 4500 rpm
